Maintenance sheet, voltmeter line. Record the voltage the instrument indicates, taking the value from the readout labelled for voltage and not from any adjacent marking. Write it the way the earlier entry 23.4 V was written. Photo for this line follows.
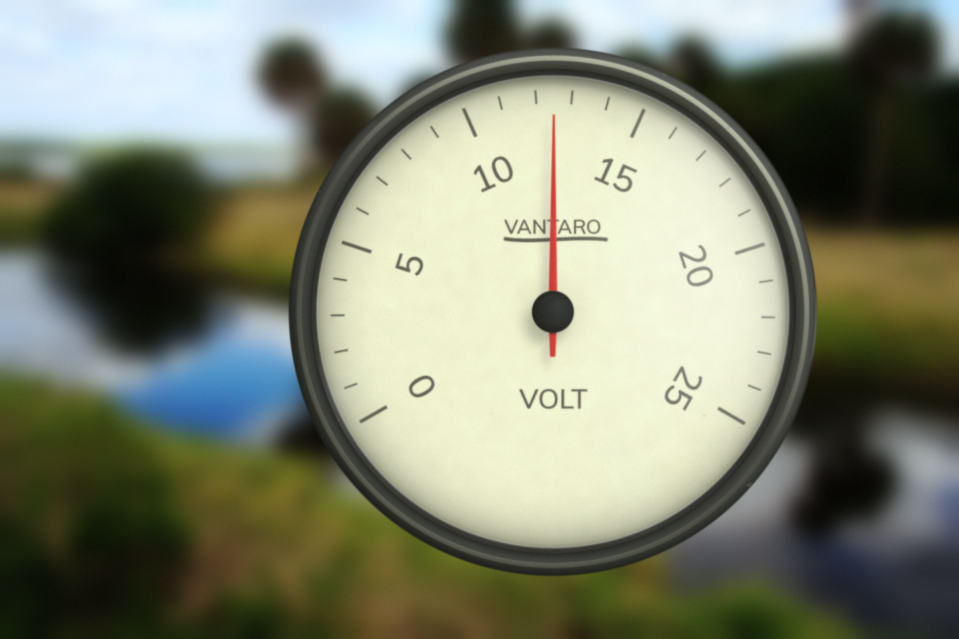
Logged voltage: 12.5 V
